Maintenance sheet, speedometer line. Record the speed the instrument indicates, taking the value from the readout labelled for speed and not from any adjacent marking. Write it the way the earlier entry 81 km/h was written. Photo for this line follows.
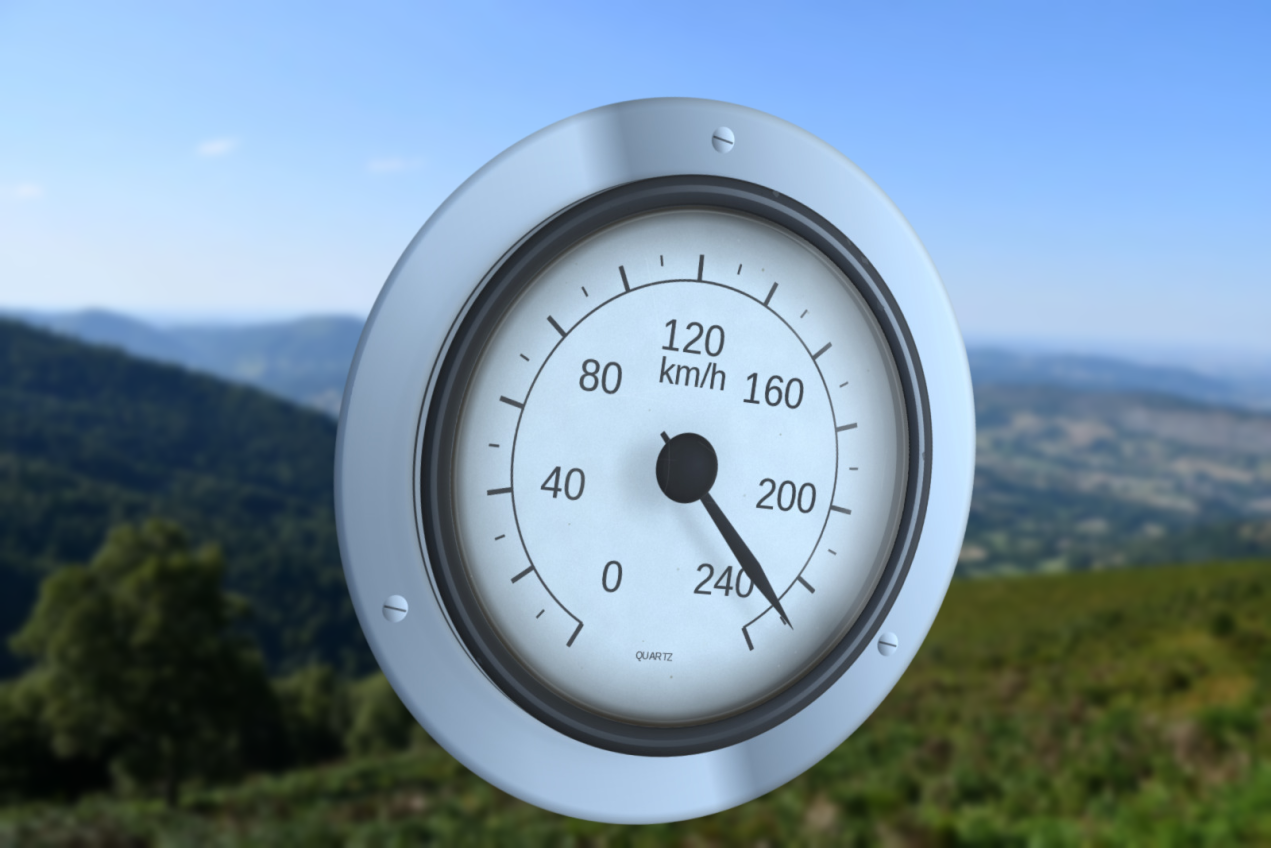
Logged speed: 230 km/h
